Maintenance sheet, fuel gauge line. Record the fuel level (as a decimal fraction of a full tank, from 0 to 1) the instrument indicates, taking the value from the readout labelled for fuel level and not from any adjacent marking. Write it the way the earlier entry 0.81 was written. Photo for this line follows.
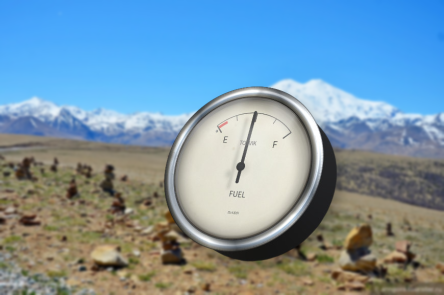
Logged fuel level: 0.5
